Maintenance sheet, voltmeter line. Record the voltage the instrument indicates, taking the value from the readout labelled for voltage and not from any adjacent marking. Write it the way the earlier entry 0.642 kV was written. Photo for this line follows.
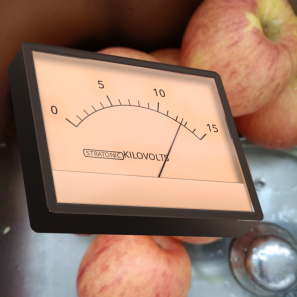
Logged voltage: 12.5 kV
